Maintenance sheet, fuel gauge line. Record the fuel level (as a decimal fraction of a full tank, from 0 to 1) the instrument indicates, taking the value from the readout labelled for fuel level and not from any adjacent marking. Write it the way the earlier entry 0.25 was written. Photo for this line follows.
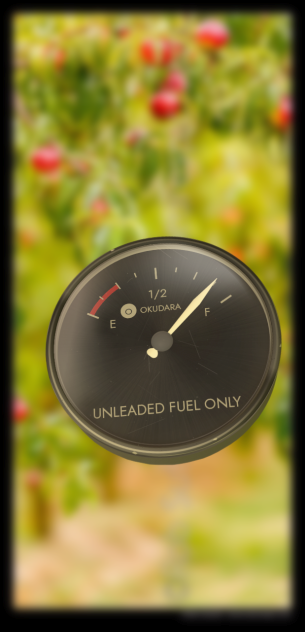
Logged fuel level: 0.875
